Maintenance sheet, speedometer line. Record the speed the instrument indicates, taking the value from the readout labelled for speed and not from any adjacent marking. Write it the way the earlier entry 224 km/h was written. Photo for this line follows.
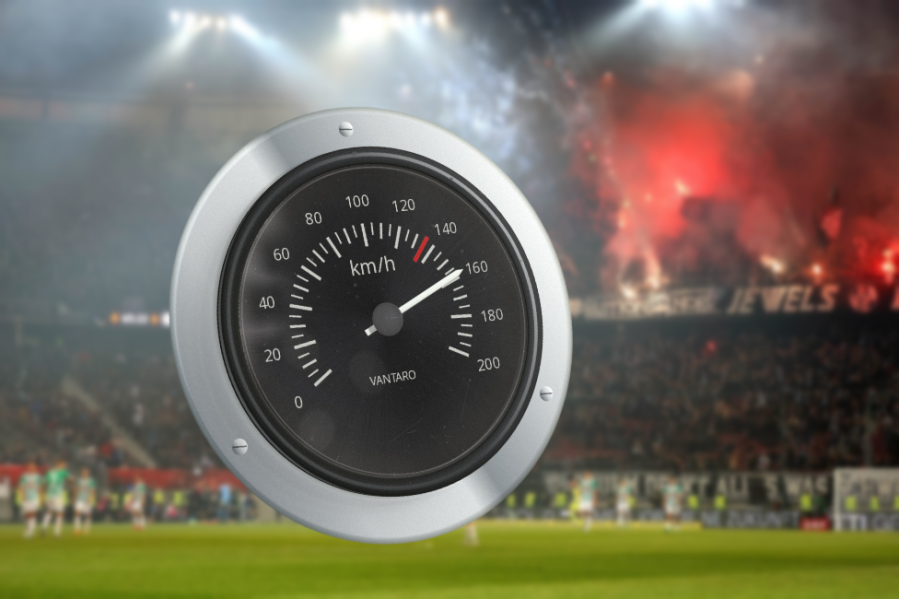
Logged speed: 157.5 km/h
